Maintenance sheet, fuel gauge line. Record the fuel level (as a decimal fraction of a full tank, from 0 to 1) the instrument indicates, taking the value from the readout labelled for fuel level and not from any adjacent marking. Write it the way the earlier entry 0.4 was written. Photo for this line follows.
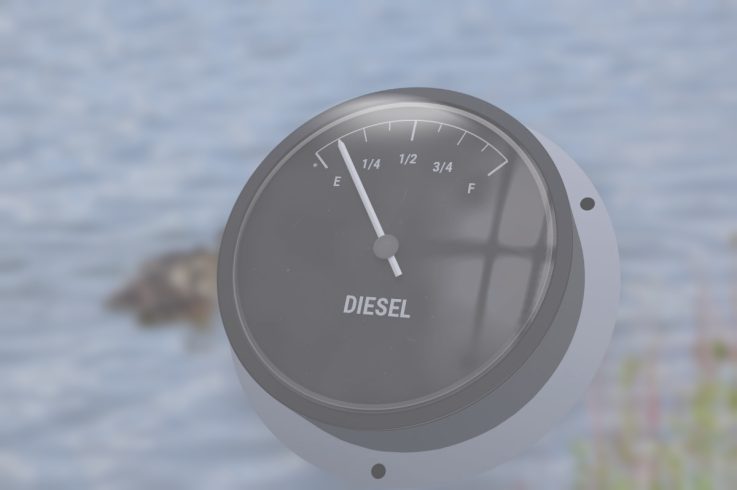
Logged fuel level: 0.125
